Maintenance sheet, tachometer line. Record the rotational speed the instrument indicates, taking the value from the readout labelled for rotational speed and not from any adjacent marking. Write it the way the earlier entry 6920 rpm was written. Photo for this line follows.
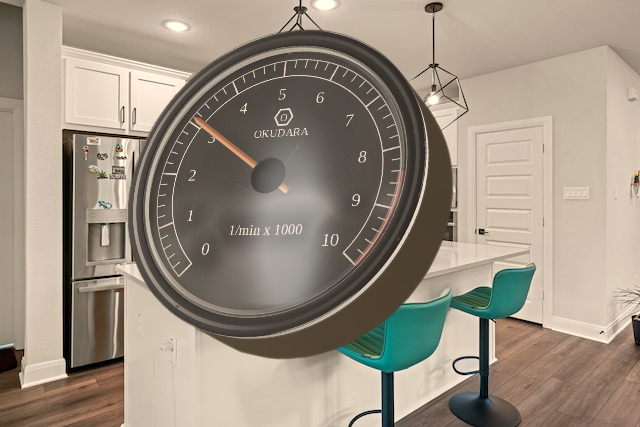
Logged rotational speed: 3100 rpm
